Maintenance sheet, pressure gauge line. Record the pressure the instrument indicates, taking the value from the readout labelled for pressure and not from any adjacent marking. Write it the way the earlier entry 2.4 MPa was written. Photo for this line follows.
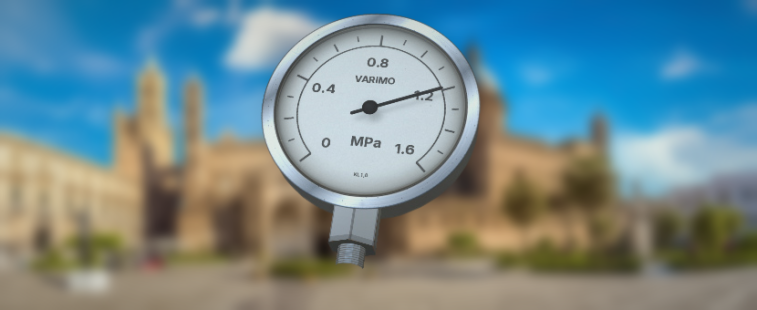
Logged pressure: 1.2 MPa
